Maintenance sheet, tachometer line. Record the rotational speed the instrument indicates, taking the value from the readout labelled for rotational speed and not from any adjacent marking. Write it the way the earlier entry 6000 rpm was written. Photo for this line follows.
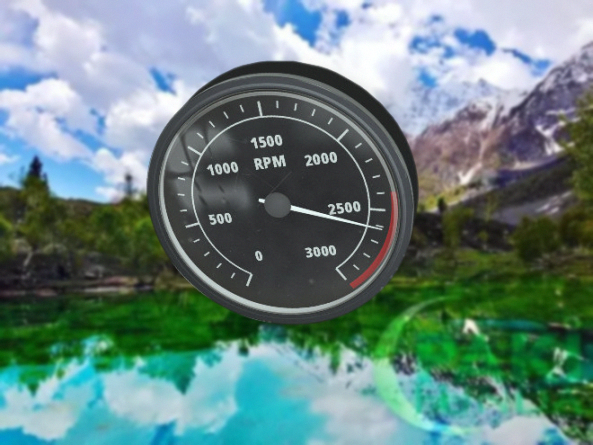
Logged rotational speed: 2600 rpm
